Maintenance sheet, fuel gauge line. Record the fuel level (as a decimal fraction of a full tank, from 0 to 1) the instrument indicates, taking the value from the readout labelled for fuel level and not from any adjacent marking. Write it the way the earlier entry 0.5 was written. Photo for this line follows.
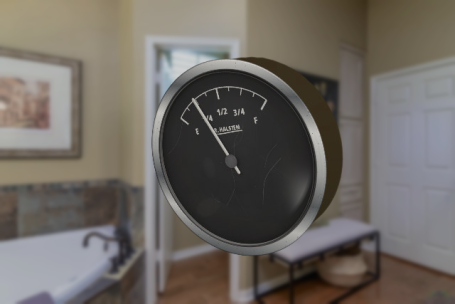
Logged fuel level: 0.25
